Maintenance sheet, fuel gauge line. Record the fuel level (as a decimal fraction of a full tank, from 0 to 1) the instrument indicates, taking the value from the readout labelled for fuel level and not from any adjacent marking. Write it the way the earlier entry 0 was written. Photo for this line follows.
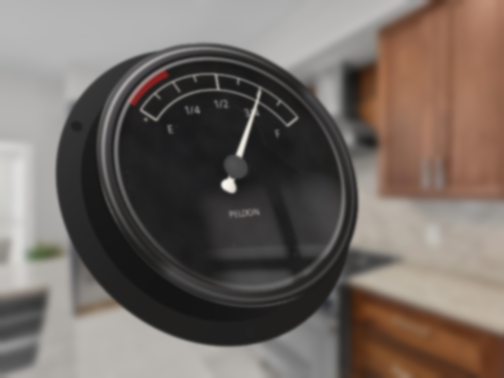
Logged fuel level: 0.75
